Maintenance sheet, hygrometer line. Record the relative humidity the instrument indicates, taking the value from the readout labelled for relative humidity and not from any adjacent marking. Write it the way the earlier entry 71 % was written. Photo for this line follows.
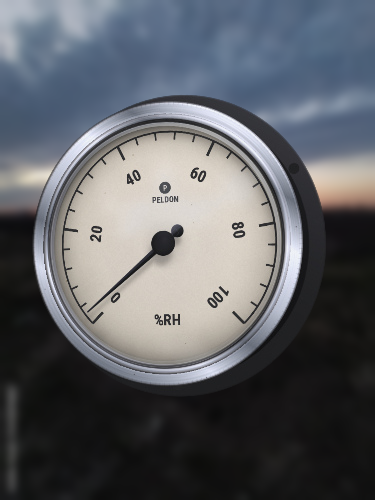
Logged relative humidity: 2 %
